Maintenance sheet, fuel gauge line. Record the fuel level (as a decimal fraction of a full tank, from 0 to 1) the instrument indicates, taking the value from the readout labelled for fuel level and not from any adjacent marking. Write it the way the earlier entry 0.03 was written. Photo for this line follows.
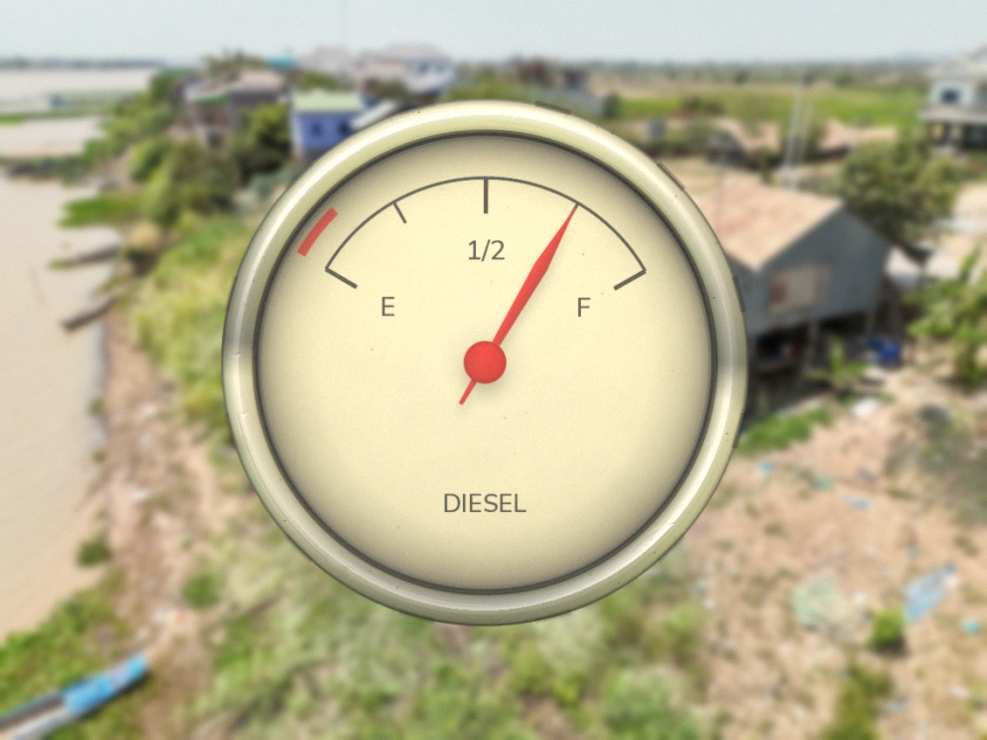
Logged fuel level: 0.75
